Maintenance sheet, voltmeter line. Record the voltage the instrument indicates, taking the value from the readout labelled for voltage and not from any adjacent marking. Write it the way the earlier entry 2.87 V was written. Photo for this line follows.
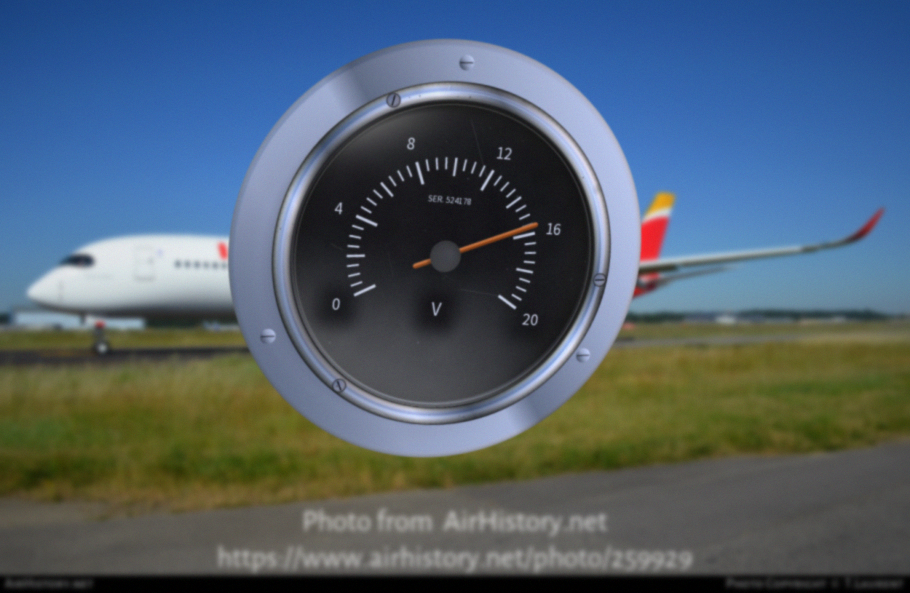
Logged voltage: 15.5 V
